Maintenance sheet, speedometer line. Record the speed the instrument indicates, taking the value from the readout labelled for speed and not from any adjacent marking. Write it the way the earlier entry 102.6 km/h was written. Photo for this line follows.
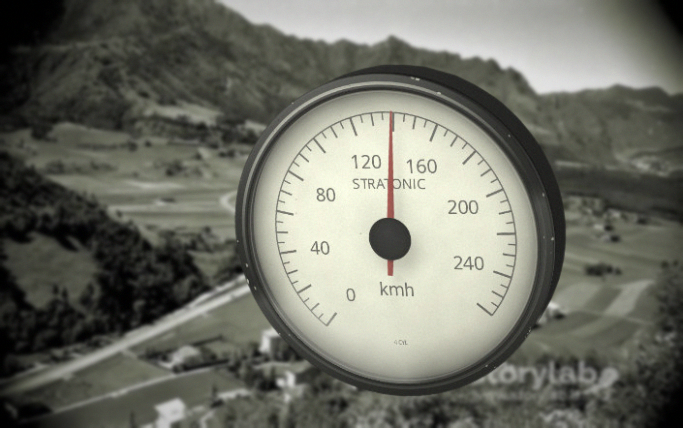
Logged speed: 140 km/h
